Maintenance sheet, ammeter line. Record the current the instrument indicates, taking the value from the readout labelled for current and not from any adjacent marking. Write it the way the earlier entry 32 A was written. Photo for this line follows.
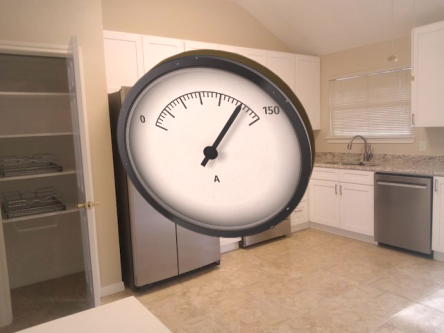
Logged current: 125 A
